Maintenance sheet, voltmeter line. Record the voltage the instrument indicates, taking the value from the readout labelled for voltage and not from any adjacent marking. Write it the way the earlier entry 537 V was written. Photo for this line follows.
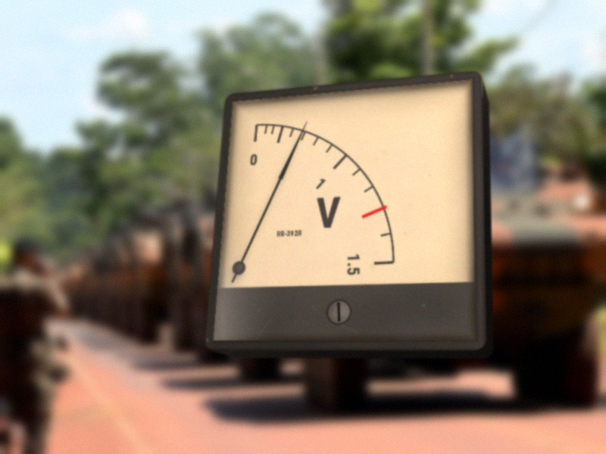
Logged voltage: 0.7 V
